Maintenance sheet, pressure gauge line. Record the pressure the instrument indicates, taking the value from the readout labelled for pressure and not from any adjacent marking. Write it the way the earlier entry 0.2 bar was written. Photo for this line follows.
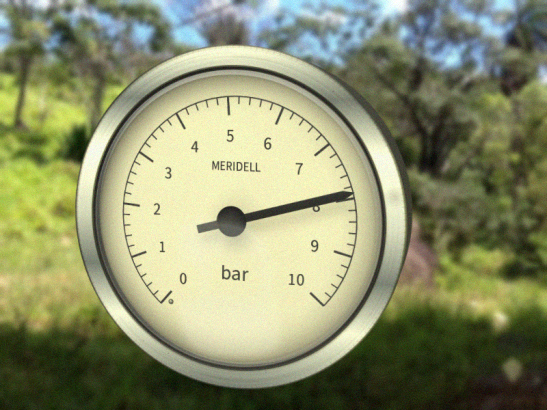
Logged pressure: 7.9 bar
